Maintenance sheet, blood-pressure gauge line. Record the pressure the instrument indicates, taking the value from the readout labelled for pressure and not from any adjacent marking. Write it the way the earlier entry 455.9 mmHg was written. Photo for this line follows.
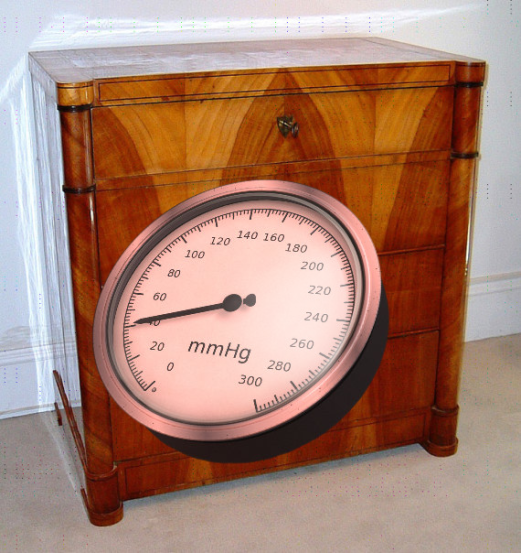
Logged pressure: 40 mmHg
